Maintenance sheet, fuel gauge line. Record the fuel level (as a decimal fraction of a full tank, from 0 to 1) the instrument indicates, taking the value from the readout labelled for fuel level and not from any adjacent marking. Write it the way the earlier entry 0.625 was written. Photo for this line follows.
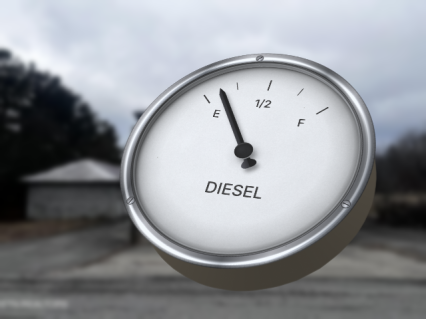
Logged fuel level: 0.125
